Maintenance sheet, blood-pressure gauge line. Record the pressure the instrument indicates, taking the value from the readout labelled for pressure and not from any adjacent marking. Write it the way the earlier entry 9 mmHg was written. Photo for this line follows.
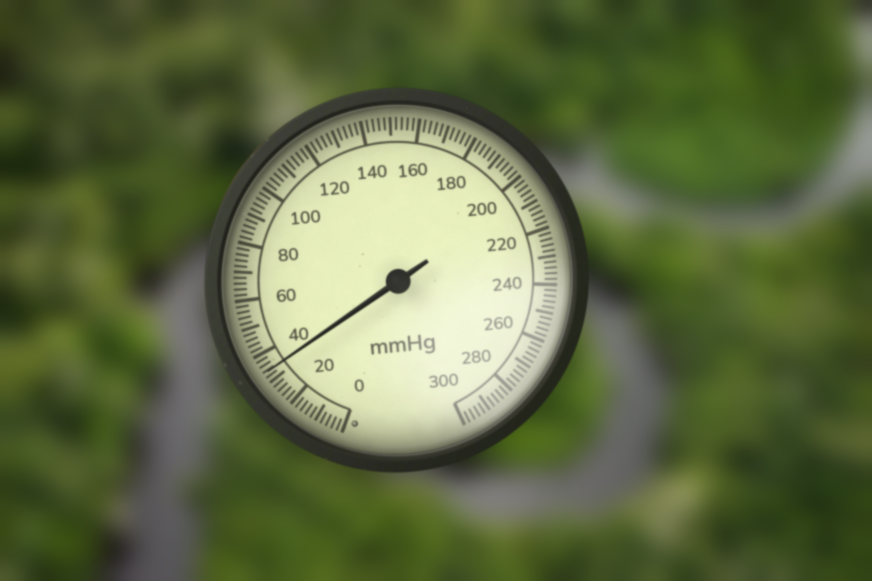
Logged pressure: 34 mmHg
